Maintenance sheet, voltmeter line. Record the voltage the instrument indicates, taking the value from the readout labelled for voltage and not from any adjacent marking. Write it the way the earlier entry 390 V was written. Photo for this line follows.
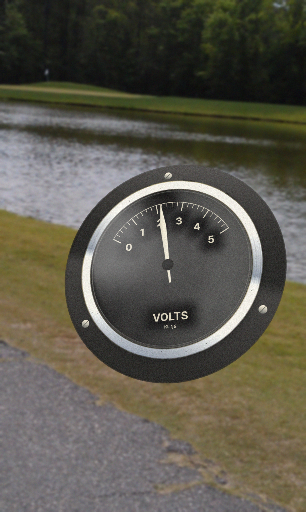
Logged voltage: 2.2 V
